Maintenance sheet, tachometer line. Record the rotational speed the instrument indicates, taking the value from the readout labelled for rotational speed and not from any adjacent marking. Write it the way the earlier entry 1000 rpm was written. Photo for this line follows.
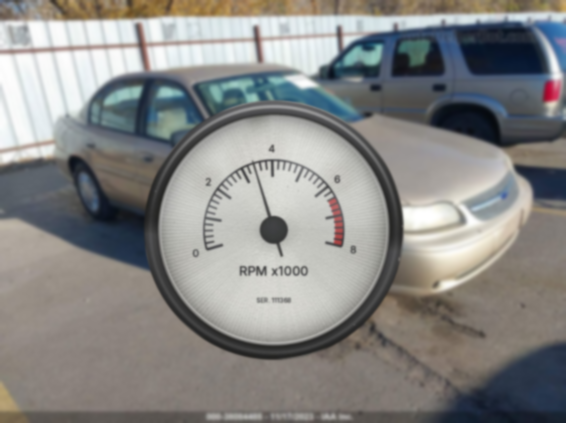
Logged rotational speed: 3400 rpm
